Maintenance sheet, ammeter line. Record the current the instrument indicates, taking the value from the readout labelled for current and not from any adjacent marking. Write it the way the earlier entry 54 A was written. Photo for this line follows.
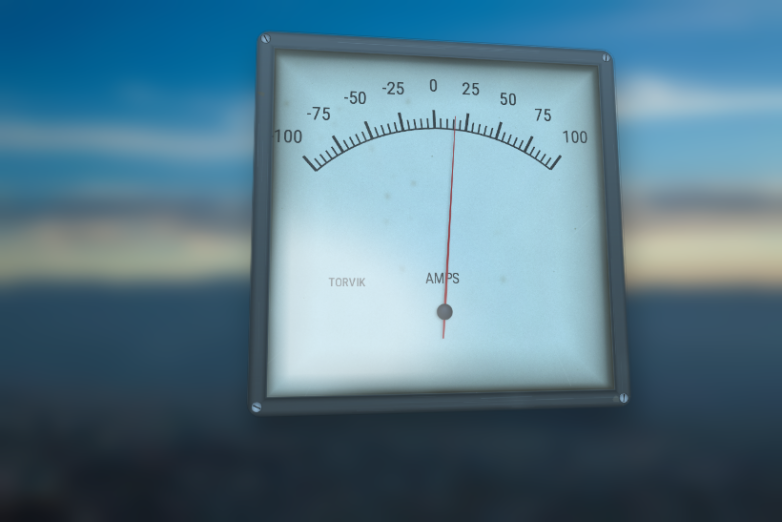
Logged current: 15 A
